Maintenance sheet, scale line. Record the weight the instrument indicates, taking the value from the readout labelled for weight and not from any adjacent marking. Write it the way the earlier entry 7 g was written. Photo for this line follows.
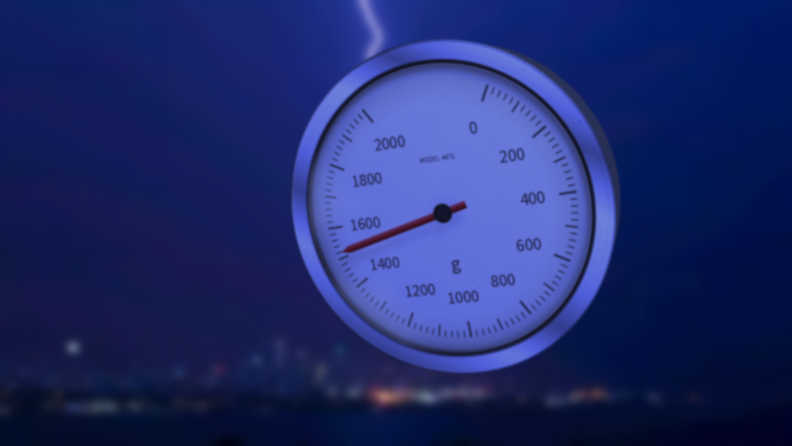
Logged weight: 1520 g
